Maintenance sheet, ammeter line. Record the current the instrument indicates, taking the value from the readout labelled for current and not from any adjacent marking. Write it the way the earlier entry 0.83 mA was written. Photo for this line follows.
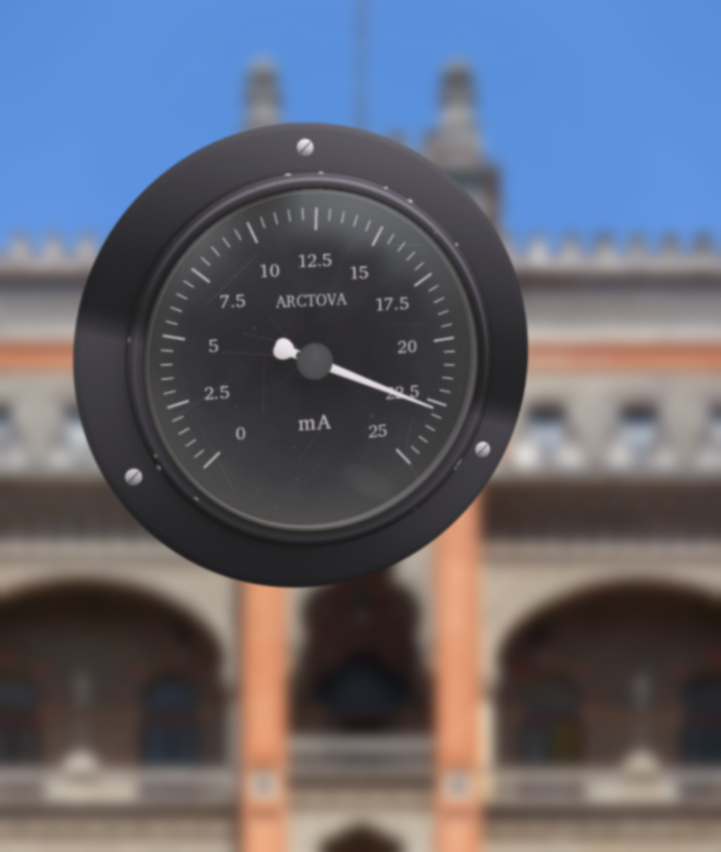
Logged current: 22.75 mA
